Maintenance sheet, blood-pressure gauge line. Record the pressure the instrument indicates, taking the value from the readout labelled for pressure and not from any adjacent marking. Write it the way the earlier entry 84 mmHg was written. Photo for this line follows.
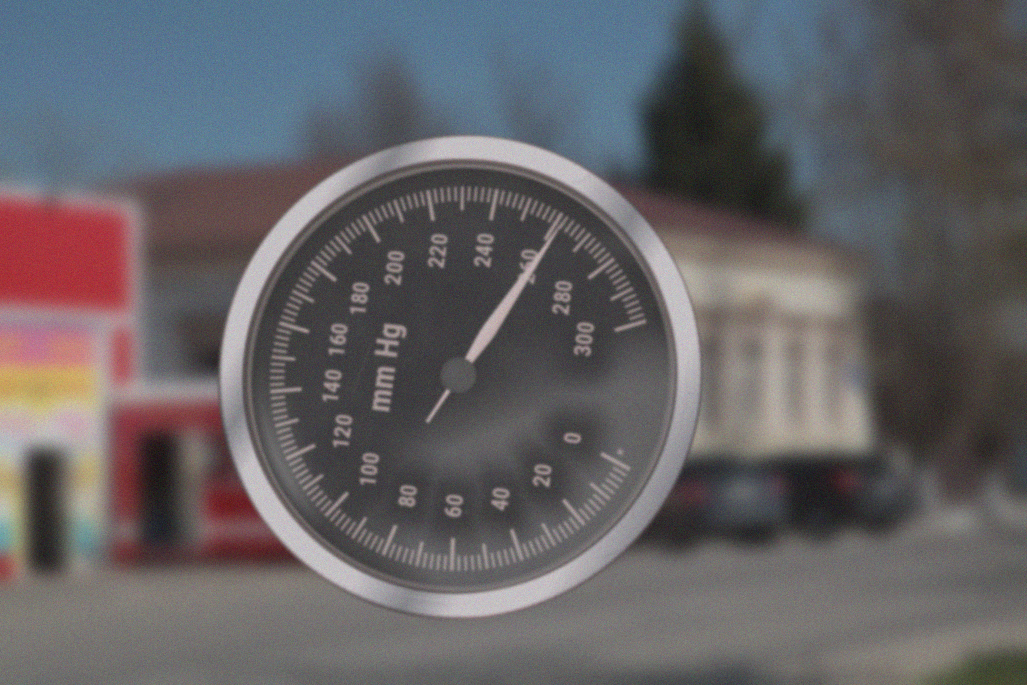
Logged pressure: 262 mmHg
